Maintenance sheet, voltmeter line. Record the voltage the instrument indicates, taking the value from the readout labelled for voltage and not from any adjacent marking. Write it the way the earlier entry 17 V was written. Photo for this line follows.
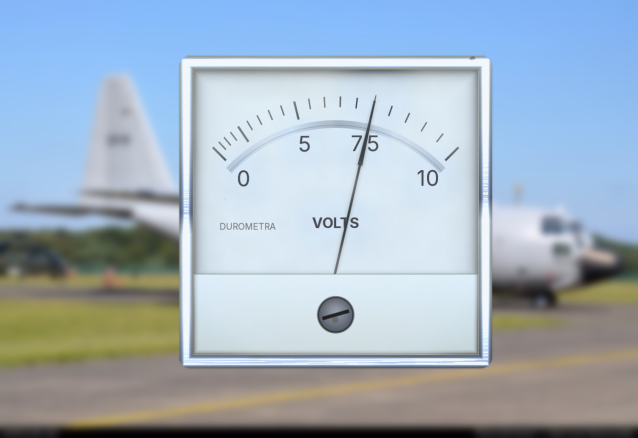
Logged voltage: 7.5 V
